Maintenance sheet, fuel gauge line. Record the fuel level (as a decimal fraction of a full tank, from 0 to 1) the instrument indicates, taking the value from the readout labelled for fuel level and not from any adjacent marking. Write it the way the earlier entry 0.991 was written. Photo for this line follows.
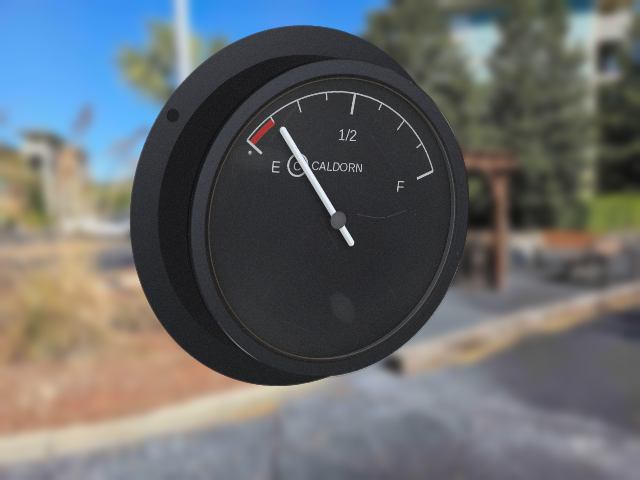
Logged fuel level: 0.125
